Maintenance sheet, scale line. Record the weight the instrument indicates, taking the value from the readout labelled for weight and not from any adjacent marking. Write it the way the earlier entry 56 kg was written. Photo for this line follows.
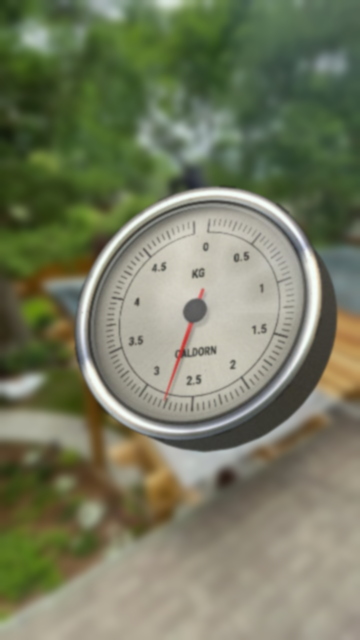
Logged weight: 2.75 kg
